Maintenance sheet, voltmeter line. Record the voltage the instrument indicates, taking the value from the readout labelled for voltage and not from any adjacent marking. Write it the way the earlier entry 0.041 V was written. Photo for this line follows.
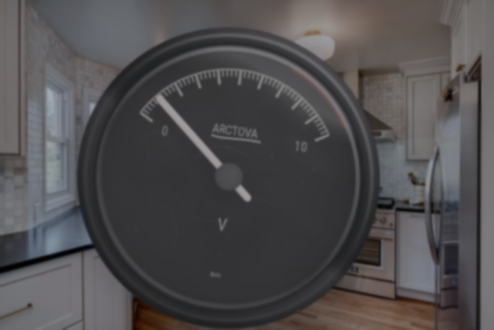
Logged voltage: 1 V
